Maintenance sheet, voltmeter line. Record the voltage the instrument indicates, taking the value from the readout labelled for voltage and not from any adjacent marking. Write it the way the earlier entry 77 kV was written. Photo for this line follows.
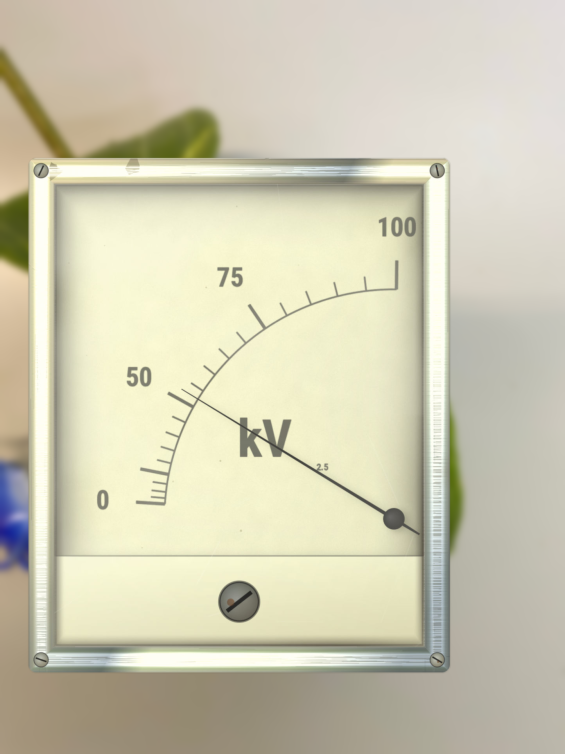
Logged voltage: 52.5 kV
